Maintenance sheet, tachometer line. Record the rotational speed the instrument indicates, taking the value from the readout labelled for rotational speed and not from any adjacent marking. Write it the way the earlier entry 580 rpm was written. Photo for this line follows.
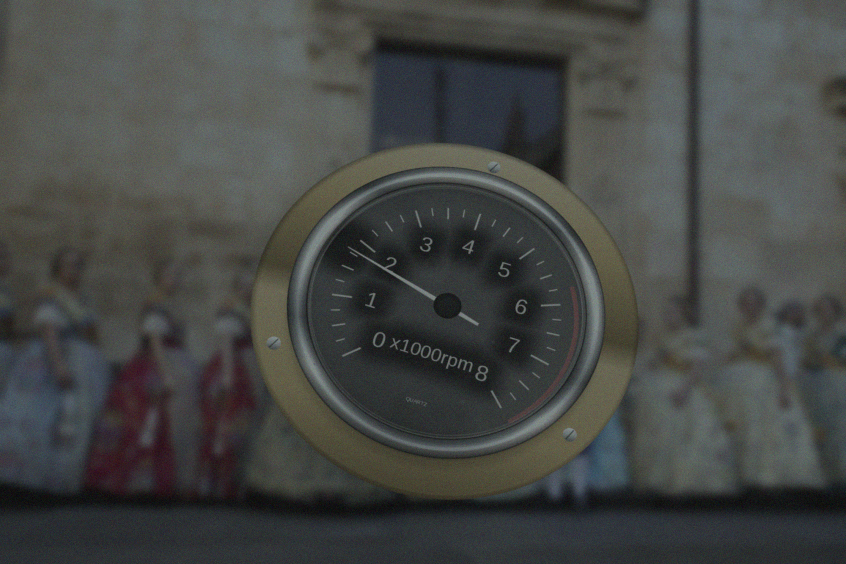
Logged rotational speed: 1750 rpm
